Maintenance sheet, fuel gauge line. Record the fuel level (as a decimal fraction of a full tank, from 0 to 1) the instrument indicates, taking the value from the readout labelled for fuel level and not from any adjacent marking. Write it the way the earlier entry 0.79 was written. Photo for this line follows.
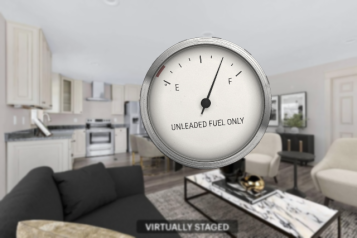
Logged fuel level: 0.75
